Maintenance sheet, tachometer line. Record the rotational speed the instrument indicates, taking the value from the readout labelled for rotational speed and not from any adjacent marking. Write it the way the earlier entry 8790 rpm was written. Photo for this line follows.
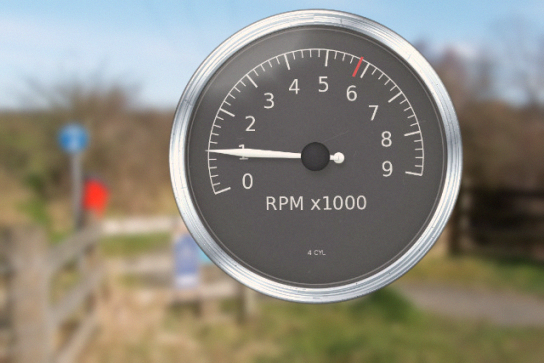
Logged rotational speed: 1000 rpm
